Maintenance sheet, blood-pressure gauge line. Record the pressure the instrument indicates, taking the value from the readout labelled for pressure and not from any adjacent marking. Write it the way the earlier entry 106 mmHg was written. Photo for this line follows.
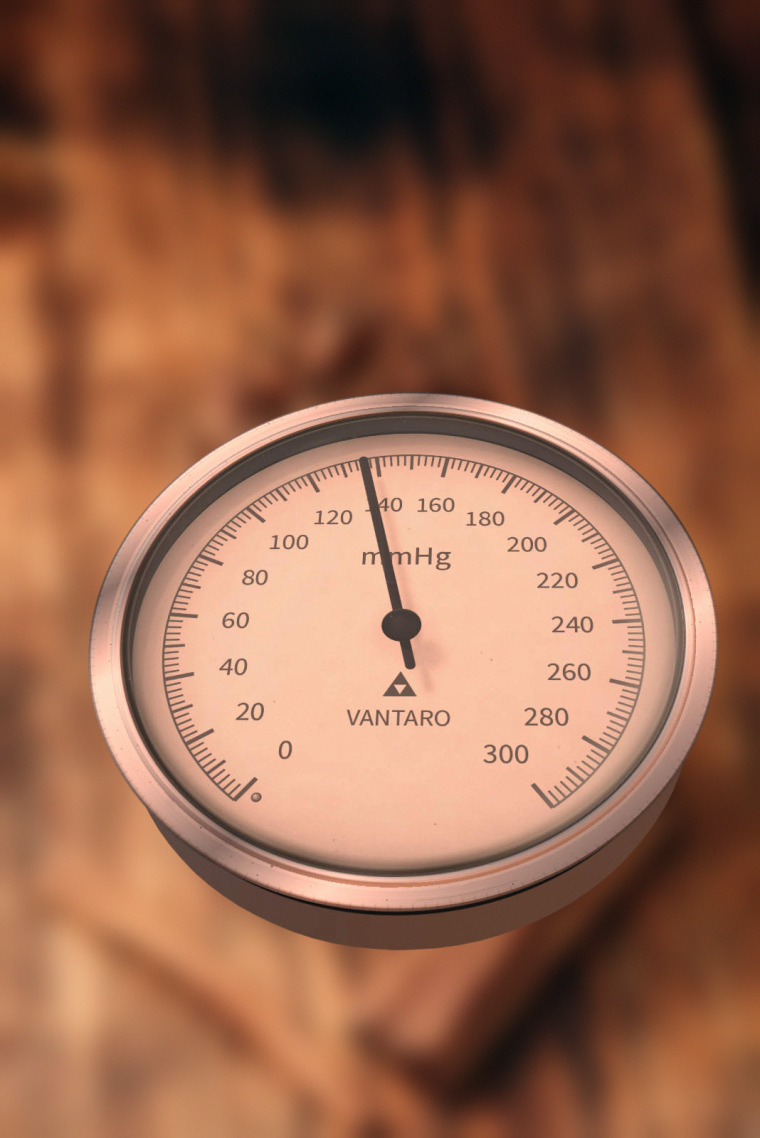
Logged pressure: 136 mmHg
